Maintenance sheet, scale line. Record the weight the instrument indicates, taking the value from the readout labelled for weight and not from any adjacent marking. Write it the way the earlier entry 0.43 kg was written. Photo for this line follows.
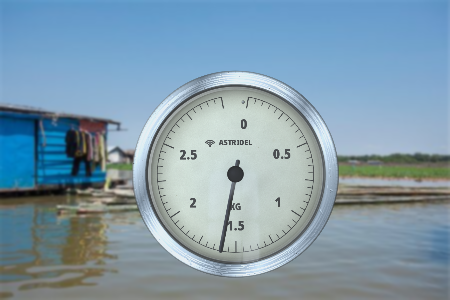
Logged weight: 1.6 kg
